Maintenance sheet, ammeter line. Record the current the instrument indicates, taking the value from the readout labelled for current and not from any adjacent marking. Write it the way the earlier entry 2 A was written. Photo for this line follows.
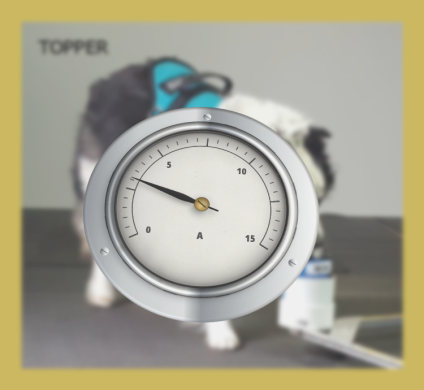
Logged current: 3 A
